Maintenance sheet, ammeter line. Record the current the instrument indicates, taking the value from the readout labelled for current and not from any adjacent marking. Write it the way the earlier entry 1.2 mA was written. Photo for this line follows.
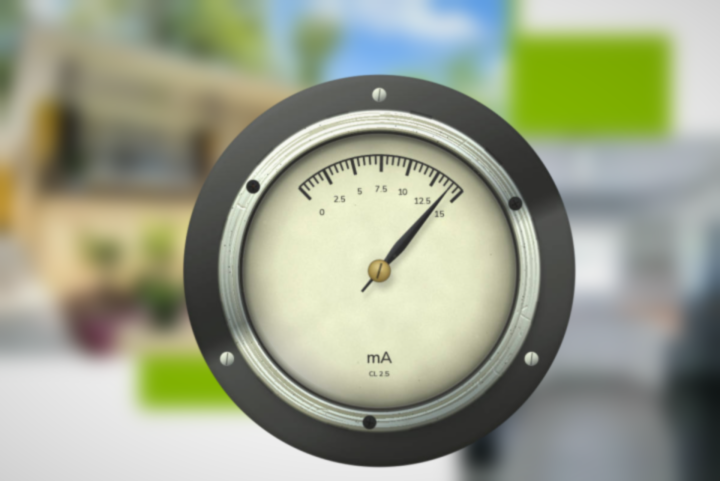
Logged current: 14 mA
